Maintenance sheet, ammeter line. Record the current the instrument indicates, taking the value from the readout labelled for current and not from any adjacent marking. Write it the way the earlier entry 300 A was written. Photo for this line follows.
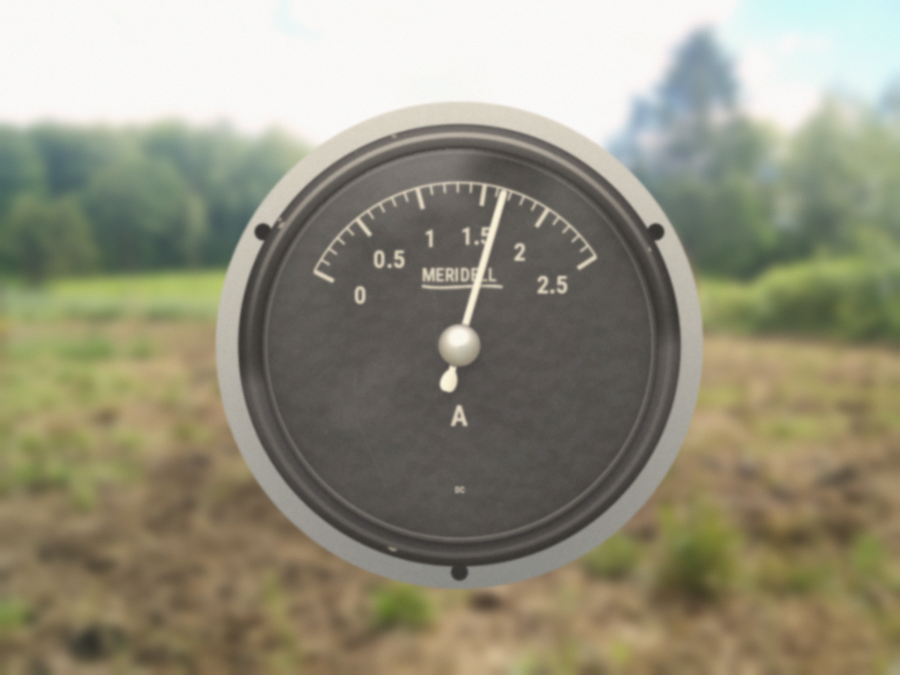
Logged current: 1.65 A
